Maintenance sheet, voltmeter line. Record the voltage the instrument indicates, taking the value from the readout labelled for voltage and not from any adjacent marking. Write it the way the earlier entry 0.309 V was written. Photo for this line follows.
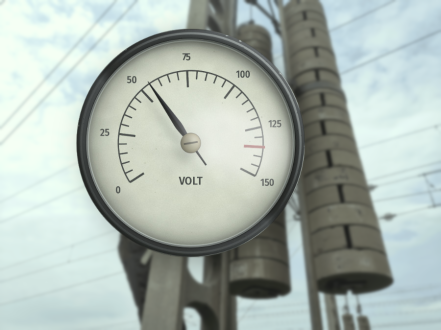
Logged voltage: 55 V
